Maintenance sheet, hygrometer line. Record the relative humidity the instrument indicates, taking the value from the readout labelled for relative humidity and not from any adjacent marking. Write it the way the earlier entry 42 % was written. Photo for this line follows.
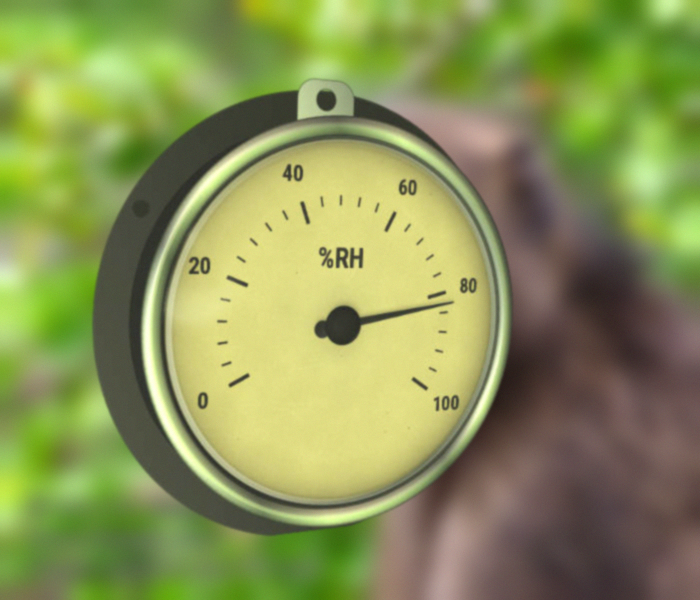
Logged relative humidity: 82 %
